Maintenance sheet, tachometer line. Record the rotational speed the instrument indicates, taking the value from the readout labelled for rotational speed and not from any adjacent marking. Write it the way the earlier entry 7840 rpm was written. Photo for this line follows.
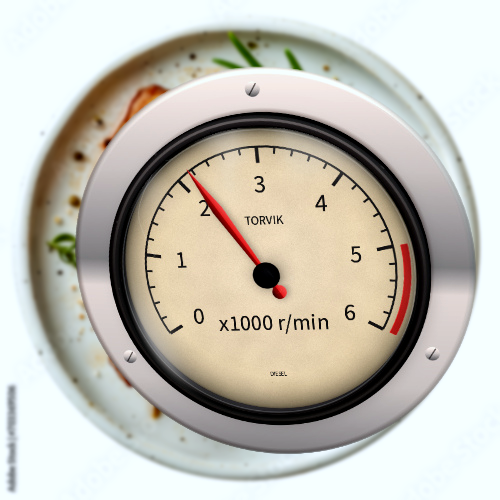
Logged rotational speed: 2200 rpm
